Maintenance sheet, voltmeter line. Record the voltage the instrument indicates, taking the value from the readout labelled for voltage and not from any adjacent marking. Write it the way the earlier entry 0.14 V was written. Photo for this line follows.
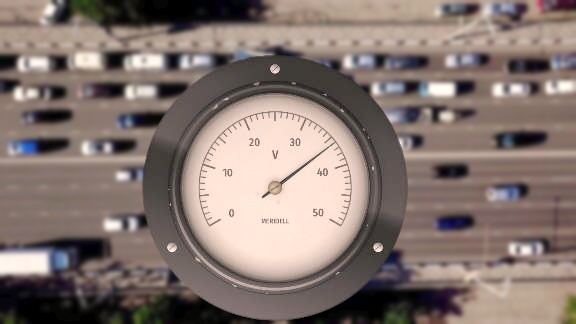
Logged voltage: 36 V
